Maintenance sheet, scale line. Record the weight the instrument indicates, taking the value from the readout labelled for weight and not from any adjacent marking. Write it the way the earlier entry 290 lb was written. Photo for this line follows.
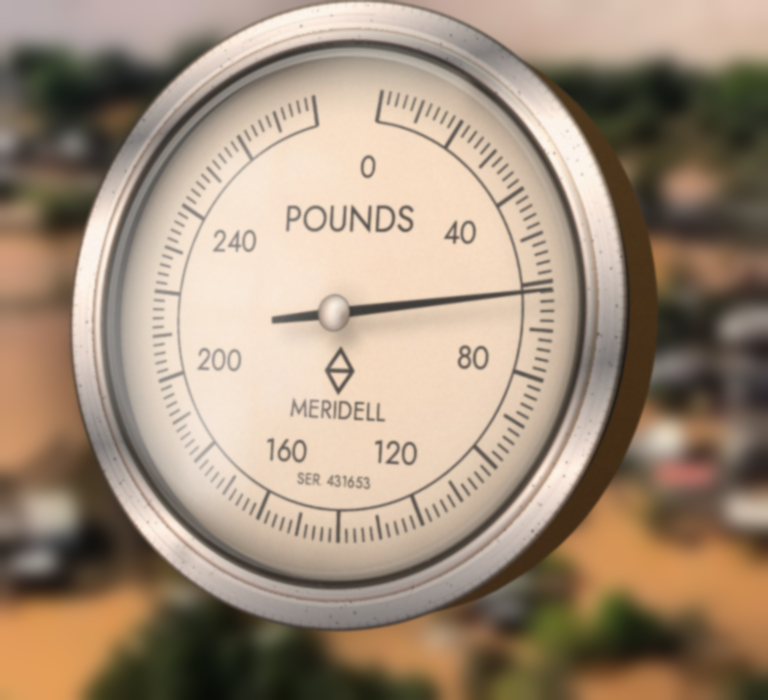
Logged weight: 62 lb
